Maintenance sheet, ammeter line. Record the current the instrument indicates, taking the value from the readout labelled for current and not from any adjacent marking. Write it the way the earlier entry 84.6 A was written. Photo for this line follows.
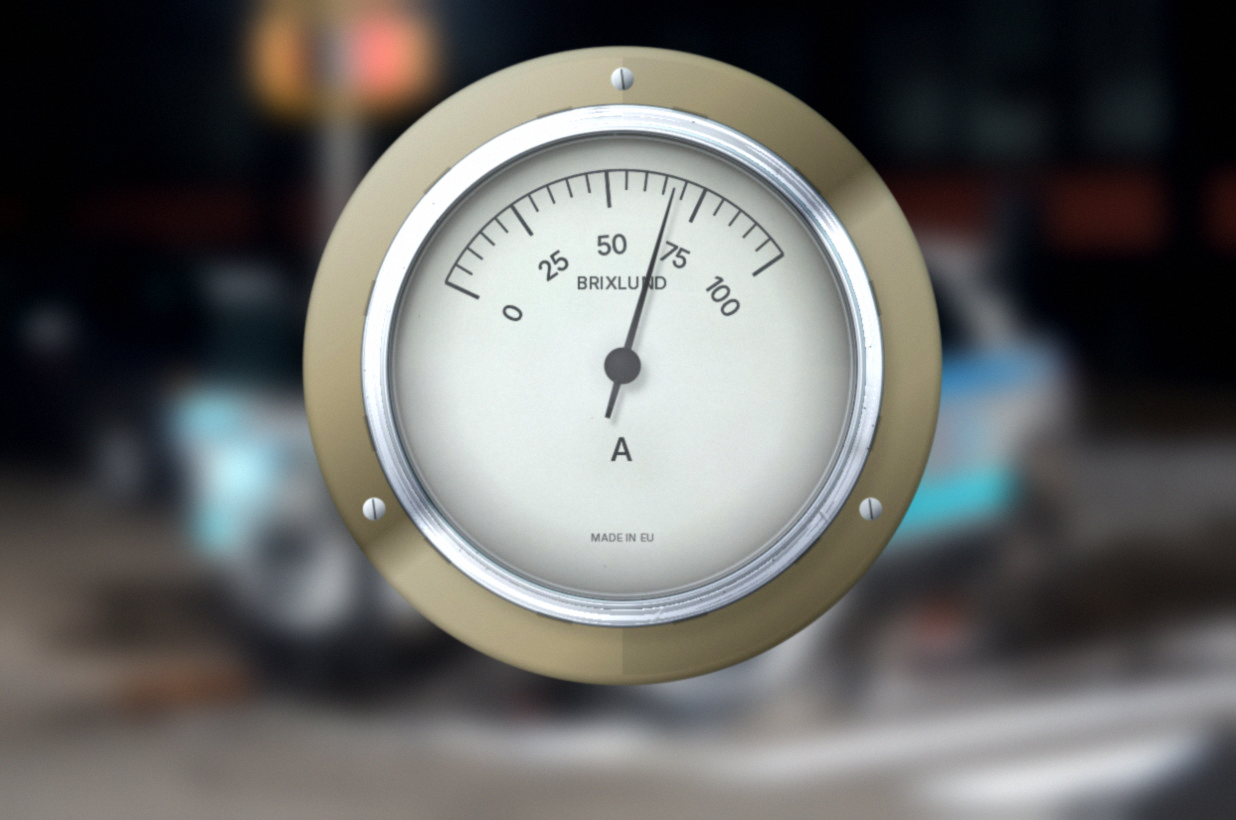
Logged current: 67.5 A
